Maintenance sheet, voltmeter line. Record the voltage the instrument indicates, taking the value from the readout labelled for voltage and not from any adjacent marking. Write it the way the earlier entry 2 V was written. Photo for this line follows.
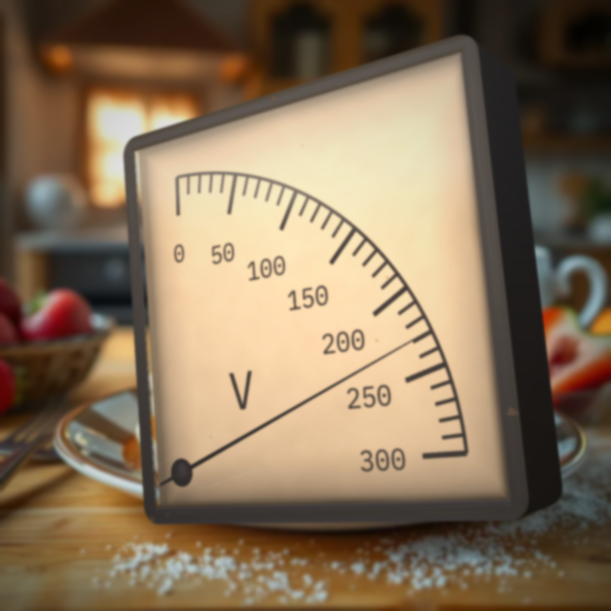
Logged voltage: 230 V
